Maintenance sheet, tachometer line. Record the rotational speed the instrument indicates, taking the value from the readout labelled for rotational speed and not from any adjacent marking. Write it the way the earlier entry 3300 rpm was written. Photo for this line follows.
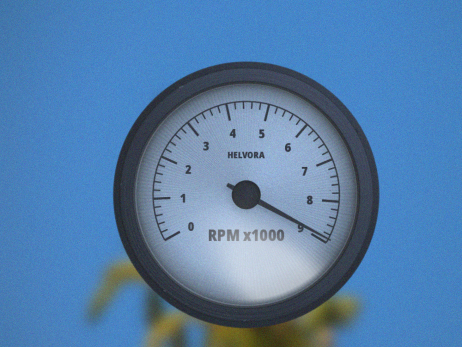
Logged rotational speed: 8900 rpm
